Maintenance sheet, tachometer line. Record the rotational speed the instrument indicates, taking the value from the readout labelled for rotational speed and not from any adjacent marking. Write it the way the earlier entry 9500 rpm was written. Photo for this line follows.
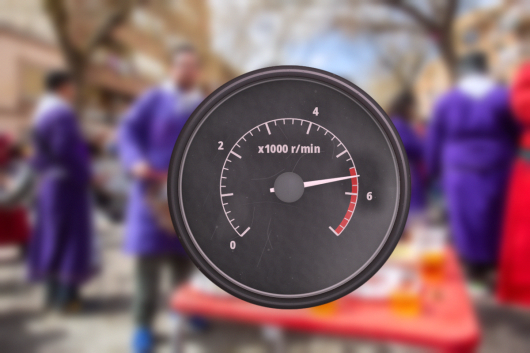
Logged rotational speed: 5600 rpm
